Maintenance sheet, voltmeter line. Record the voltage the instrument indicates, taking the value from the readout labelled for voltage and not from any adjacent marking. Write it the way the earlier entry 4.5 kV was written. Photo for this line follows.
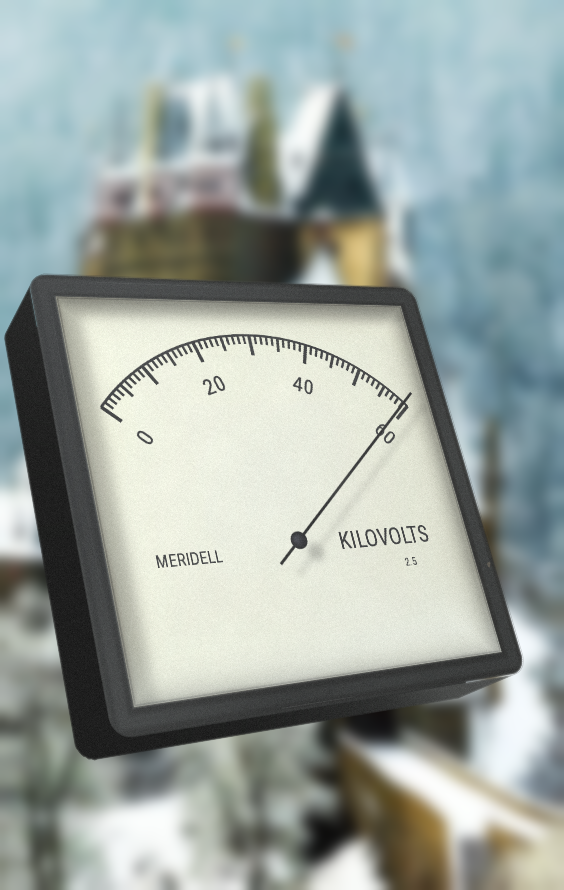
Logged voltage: 59 kV
